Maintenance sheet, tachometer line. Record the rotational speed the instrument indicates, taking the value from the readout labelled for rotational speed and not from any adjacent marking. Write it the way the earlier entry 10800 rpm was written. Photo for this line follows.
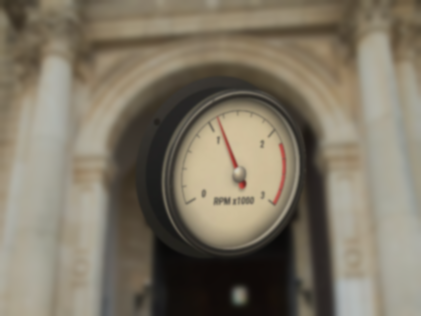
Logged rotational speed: 1100 rpm
